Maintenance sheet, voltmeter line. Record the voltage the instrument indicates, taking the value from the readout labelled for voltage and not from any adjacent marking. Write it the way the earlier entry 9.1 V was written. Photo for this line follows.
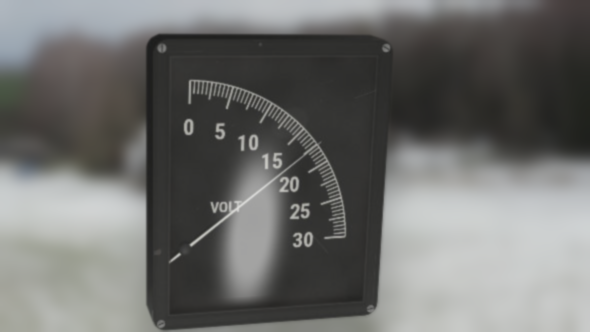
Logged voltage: 17.5 V
